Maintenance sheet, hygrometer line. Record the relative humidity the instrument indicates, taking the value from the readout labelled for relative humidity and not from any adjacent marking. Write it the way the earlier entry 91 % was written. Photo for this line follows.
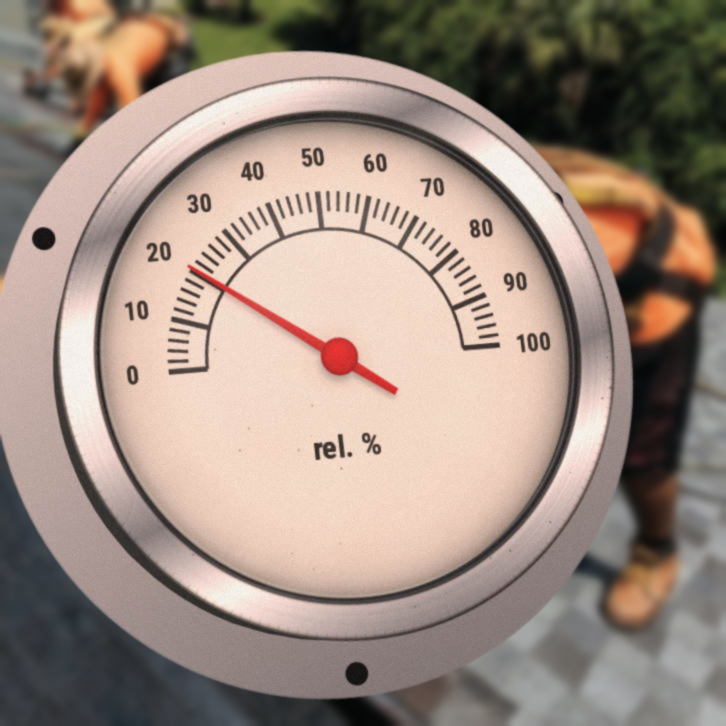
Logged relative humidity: 20 %
